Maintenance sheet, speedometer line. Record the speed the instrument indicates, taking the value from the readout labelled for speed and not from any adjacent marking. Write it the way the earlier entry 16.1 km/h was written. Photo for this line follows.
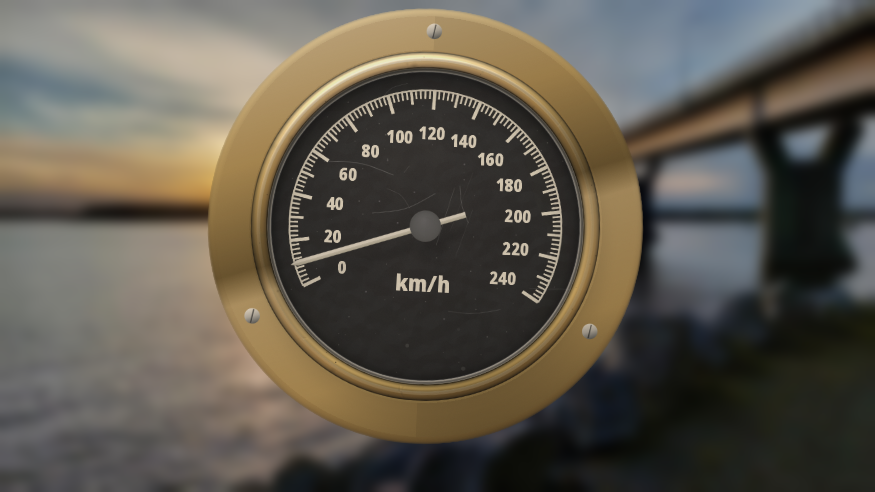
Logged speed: 10 km/h
